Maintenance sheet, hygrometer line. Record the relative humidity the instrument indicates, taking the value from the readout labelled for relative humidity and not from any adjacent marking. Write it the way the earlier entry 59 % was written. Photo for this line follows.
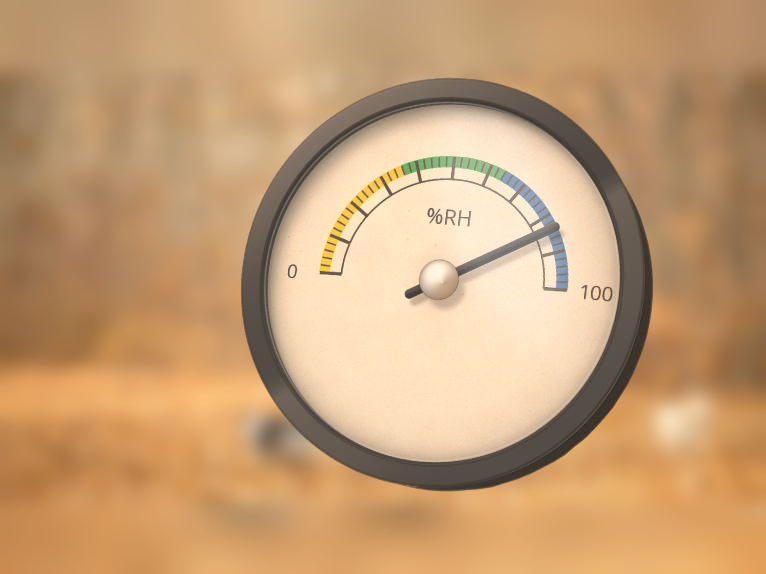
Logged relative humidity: 84 %
